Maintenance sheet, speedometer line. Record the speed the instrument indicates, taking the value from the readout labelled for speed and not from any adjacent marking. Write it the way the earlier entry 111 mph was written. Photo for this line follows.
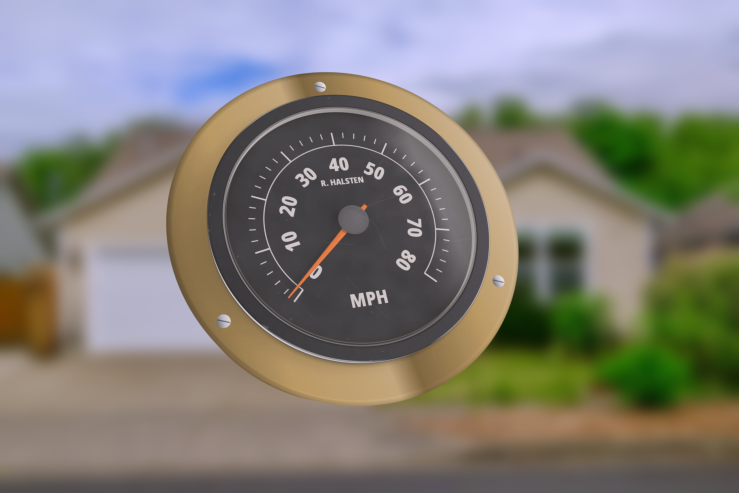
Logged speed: 1 mph
